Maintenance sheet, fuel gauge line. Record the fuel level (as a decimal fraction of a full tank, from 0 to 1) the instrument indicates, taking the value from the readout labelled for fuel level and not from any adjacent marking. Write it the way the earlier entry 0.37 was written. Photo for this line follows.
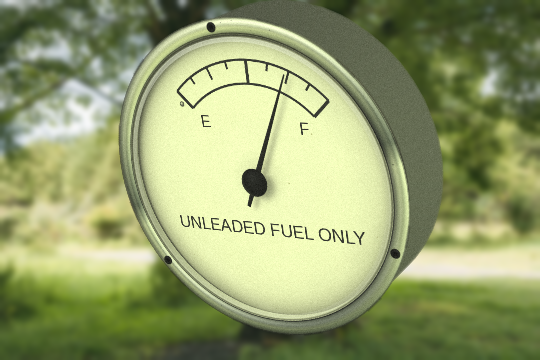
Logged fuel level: 0.75
